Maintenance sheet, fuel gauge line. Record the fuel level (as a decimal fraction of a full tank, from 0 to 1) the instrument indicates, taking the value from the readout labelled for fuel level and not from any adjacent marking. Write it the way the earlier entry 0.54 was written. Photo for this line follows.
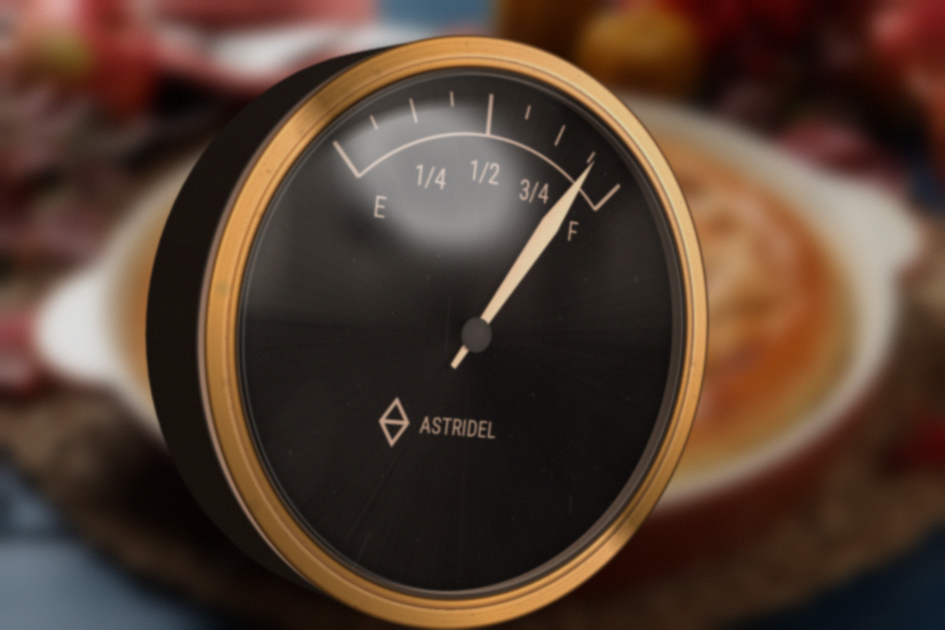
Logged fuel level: 0.875
